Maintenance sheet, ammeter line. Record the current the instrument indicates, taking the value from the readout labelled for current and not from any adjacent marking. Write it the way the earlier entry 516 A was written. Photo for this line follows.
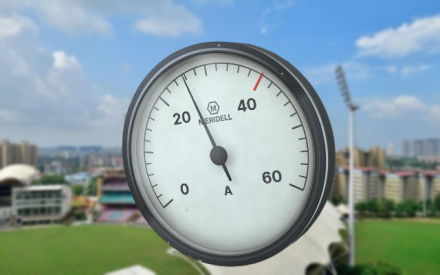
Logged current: 26 A
